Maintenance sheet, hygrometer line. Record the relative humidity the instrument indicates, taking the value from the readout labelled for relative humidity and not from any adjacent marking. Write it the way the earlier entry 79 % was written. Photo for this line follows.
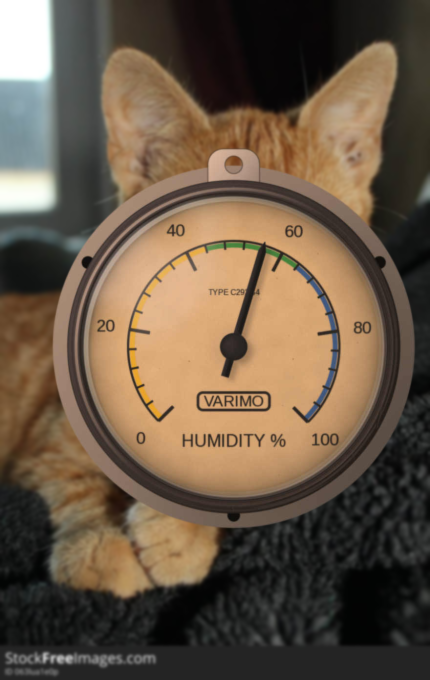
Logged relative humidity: 56 %
